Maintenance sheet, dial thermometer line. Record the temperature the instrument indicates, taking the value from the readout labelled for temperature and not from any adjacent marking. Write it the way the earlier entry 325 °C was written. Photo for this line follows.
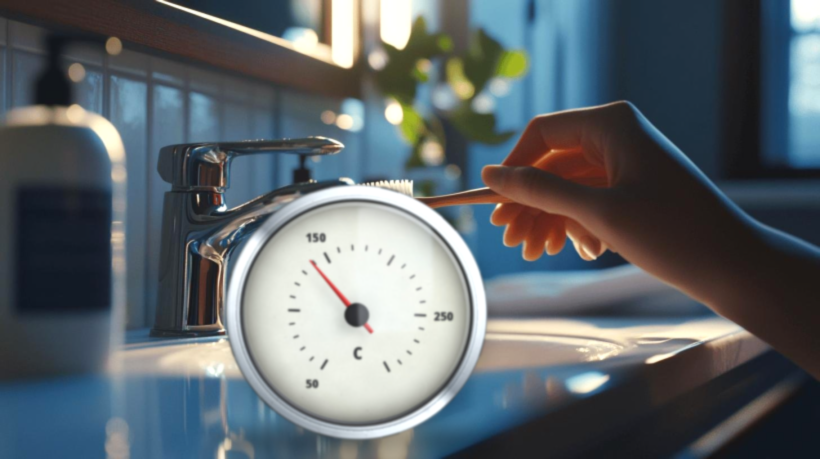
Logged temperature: 140 °C
